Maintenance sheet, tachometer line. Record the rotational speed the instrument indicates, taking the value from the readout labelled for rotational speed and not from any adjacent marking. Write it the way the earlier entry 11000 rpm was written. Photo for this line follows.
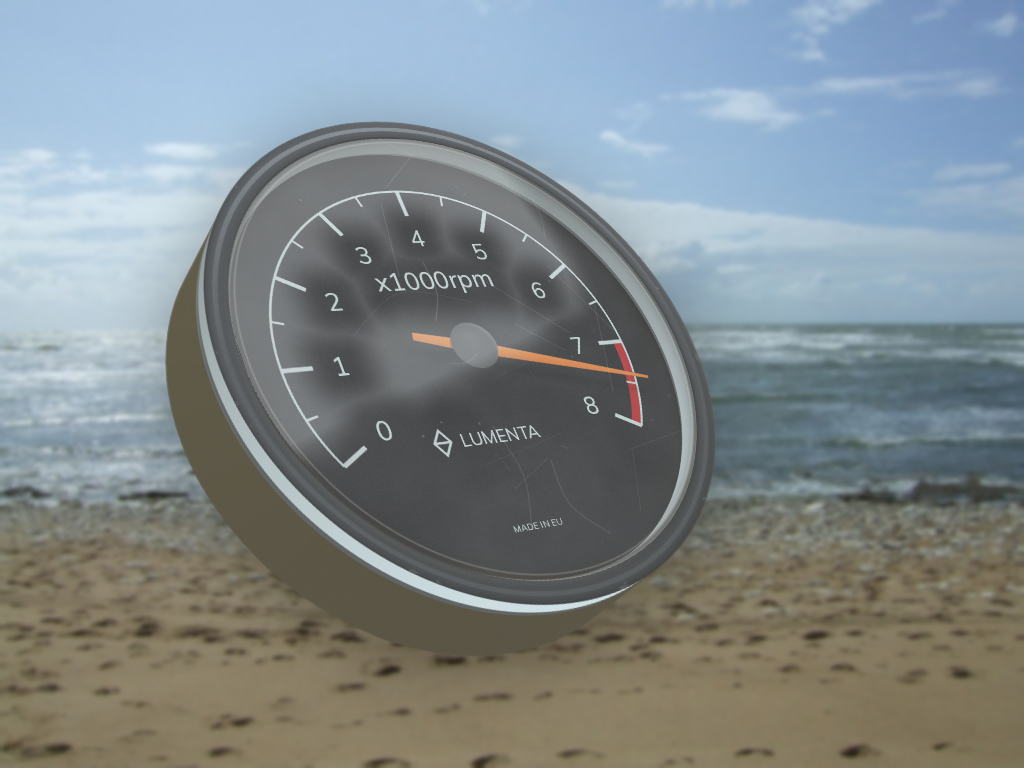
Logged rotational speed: 7500 rpm
